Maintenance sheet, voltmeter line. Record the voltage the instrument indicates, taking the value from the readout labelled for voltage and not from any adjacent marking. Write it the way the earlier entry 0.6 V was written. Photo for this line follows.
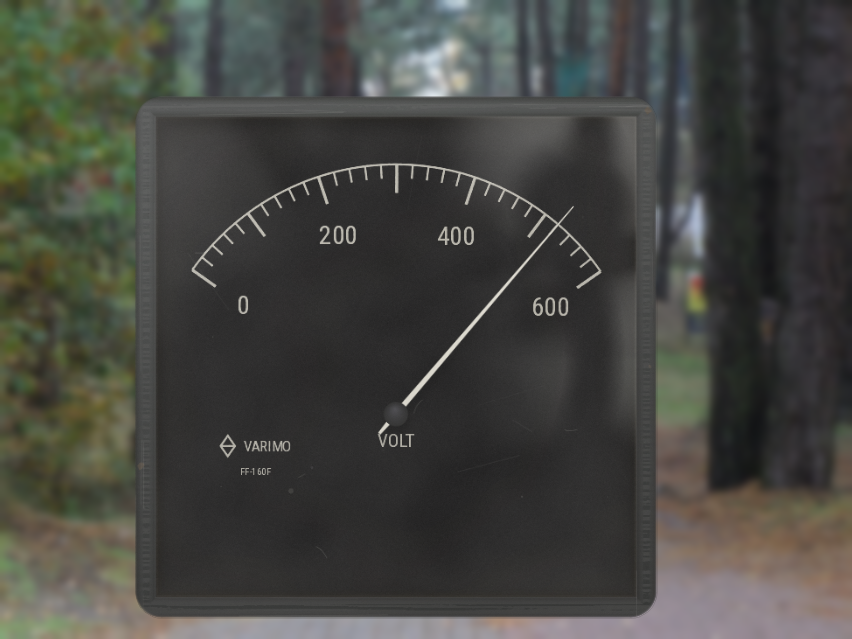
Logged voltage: 520 V
